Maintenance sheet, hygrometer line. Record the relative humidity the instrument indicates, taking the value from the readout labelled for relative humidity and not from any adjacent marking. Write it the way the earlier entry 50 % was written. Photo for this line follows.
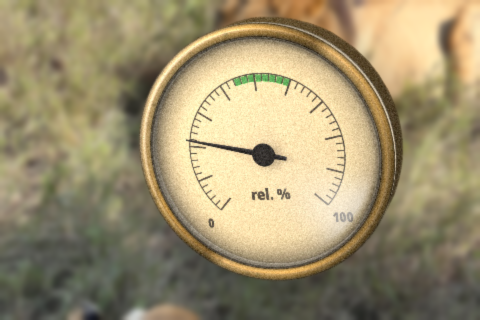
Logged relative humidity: 22 %
